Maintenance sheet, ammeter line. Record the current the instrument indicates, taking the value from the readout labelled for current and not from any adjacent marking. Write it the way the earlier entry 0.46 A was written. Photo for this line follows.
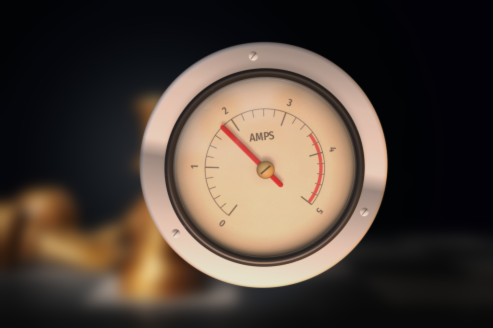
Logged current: 1.8 A
